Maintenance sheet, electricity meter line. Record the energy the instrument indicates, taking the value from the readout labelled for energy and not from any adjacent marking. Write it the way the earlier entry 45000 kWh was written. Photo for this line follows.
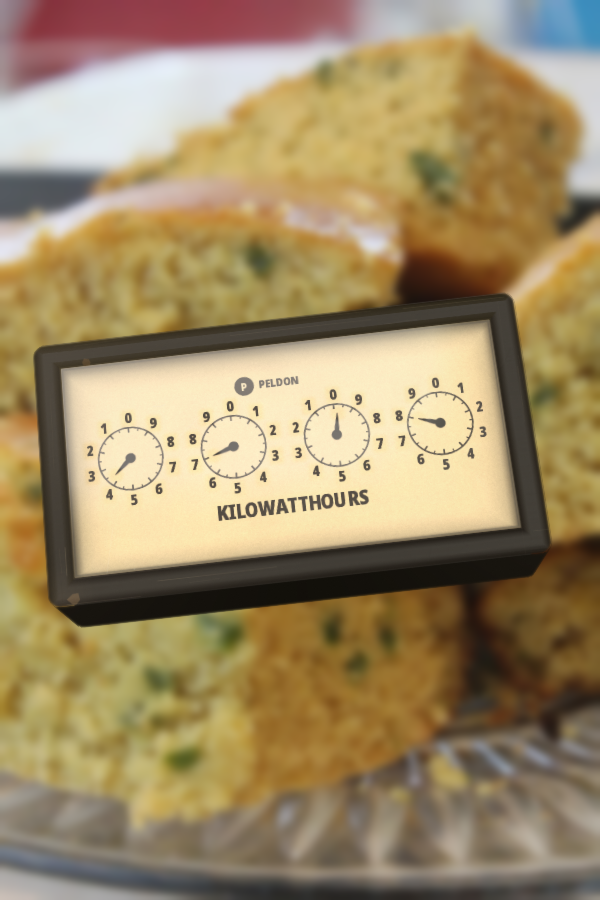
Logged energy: 3698 kWh
